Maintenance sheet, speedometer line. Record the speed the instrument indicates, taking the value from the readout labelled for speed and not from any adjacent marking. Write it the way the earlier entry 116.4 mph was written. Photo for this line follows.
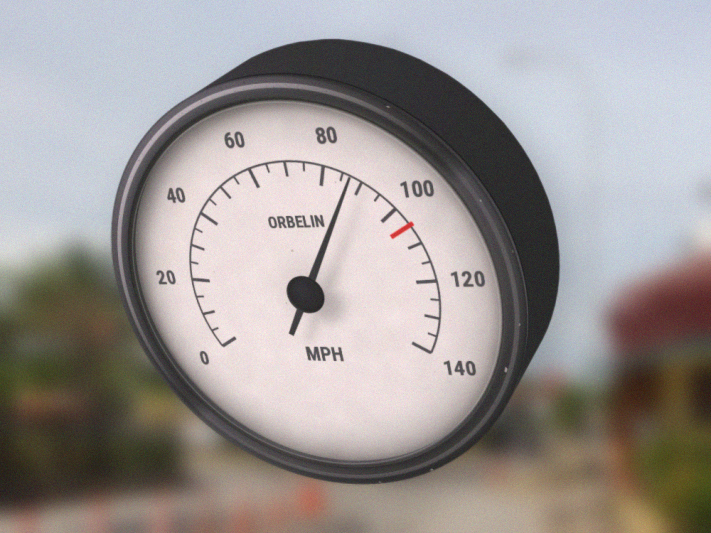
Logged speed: 87.5 mph
